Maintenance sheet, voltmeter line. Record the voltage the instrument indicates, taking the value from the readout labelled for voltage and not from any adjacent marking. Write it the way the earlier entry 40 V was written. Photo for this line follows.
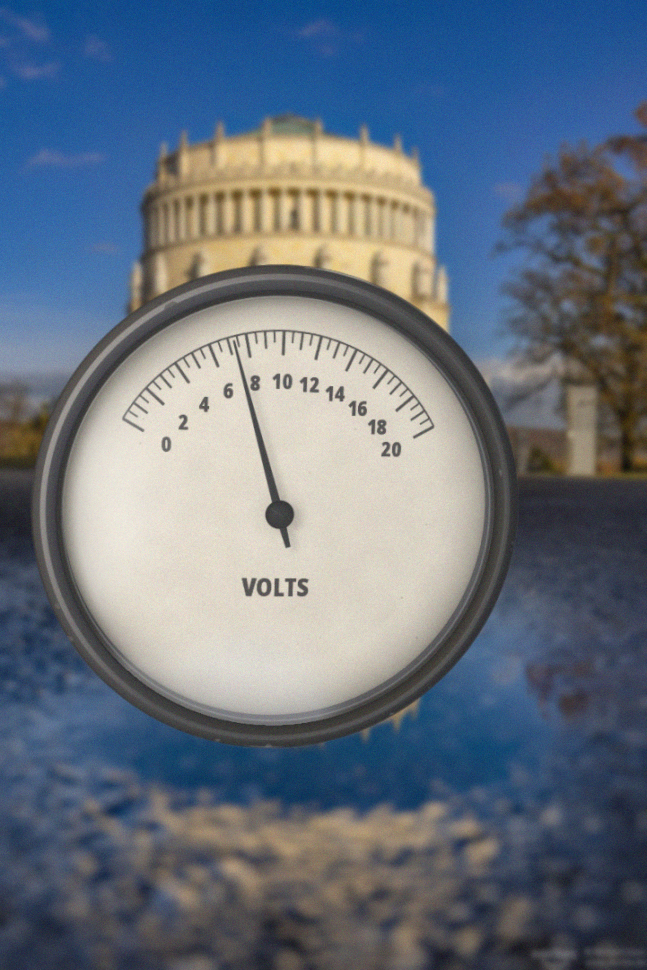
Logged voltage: 7.25 V
